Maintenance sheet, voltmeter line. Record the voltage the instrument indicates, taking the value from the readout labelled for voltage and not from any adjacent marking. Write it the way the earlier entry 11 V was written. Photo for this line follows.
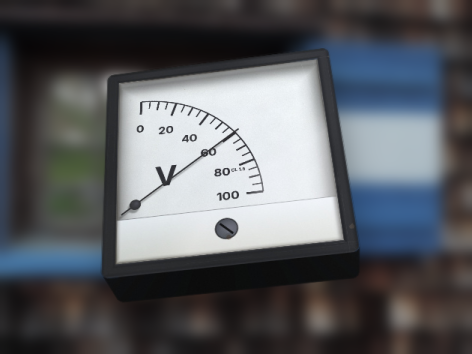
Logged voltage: 60 V
